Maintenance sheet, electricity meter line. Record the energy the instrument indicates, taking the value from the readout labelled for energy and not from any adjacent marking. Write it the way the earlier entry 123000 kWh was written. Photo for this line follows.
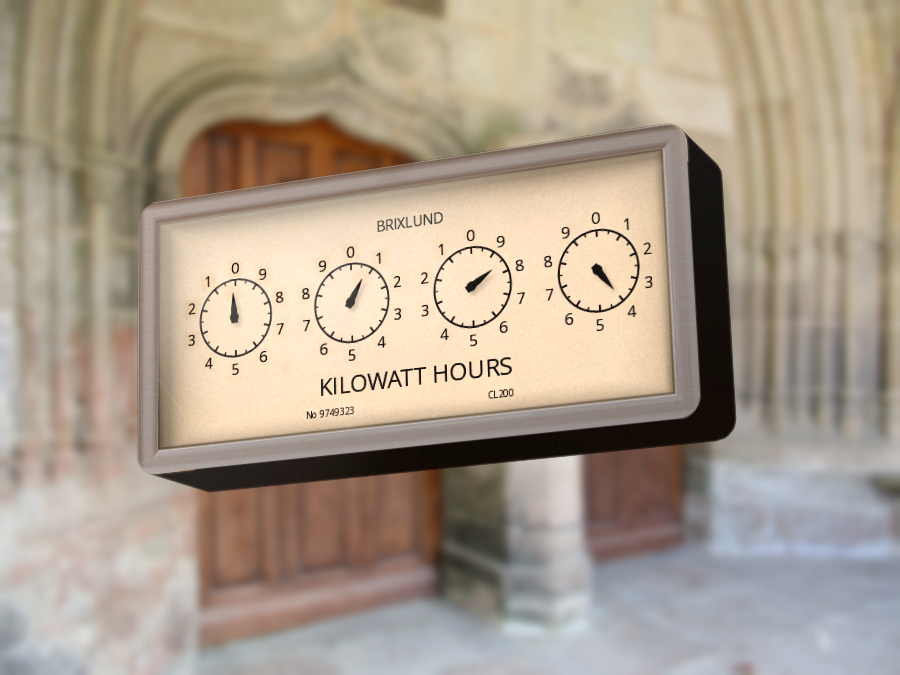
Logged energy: 84 kWh
